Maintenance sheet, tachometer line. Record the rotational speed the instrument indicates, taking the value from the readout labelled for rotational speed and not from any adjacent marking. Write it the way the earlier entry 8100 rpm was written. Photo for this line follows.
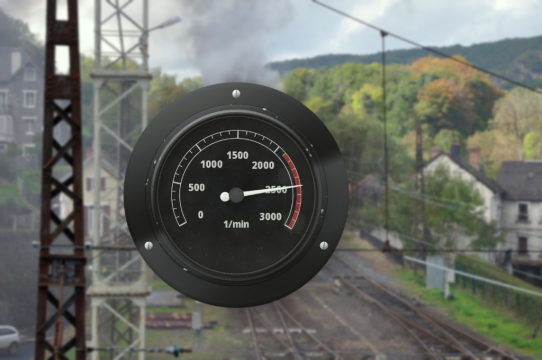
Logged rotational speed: 2500 rpm
